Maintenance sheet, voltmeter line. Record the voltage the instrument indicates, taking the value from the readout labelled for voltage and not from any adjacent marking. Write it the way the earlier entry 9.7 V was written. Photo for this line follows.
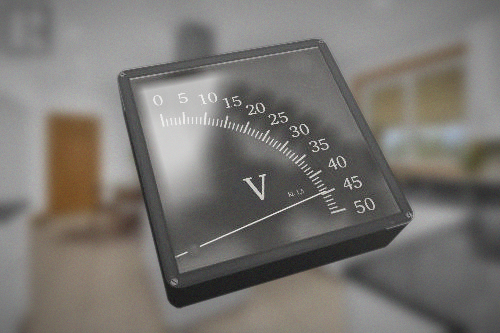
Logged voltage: 45 V
